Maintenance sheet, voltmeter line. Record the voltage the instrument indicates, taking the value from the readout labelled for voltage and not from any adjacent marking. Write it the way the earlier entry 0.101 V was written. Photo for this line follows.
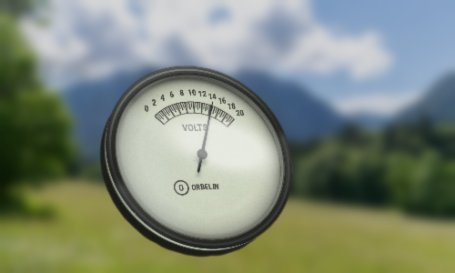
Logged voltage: 14 V
